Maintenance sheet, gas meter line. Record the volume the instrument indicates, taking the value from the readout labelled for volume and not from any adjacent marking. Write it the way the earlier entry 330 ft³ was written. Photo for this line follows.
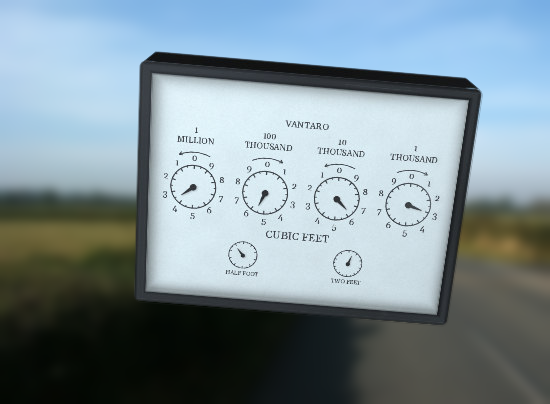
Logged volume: 356300 ft³
